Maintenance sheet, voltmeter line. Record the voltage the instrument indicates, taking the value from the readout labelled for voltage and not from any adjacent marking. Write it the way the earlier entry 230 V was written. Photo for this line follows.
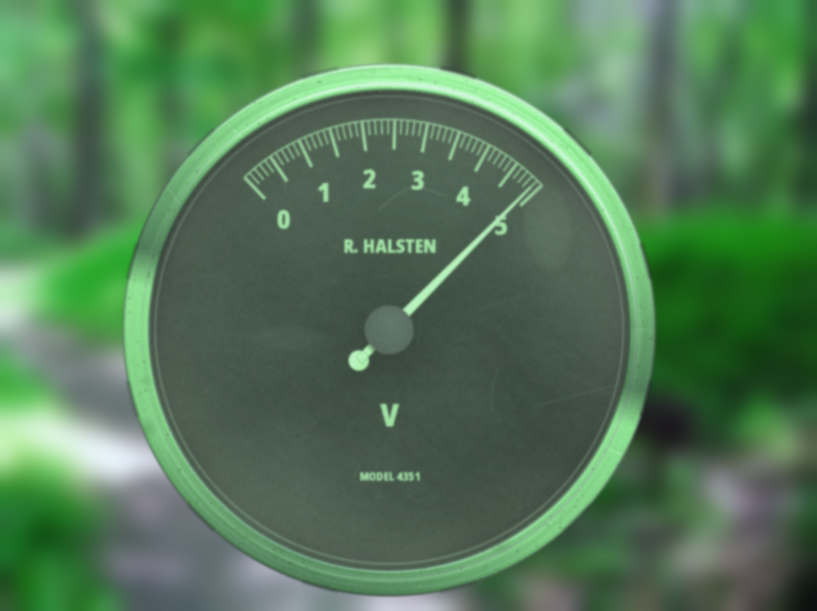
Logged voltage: 4.9 V
